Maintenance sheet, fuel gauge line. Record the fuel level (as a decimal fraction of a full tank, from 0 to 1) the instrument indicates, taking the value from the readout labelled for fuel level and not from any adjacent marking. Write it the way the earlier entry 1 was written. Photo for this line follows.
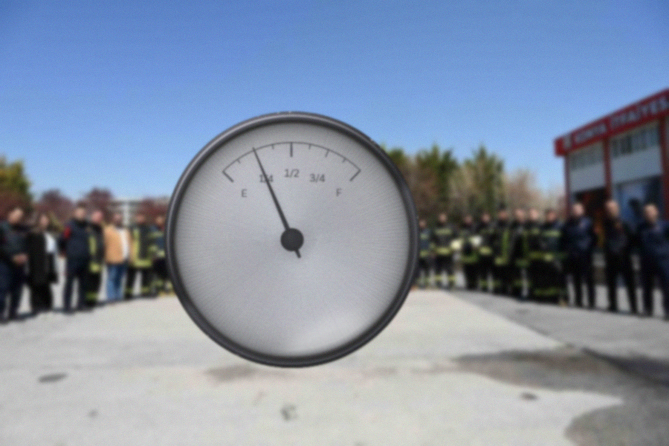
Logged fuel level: 0.25
